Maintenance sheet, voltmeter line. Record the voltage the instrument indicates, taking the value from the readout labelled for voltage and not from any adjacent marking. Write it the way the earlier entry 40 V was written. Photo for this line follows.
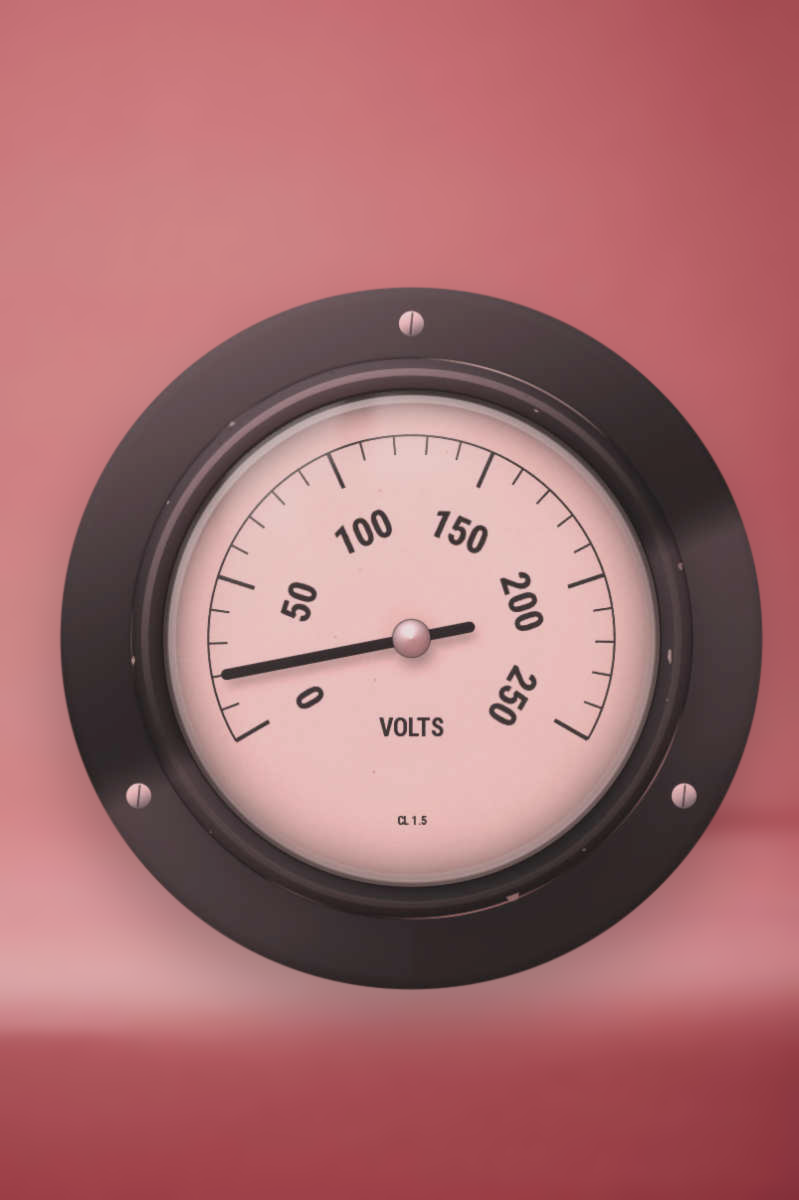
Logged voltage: 20 V
